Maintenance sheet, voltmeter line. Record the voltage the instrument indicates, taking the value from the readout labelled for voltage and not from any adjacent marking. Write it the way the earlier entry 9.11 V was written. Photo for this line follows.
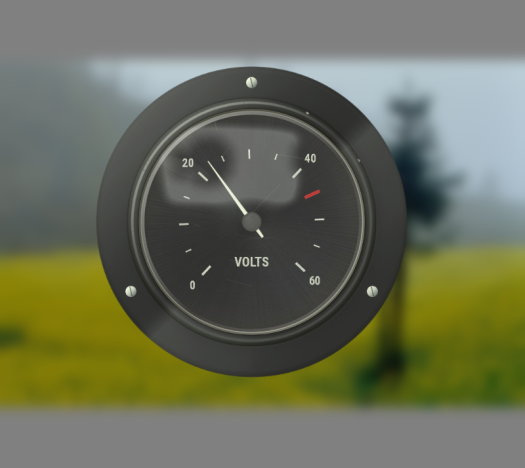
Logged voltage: 22.5 V
